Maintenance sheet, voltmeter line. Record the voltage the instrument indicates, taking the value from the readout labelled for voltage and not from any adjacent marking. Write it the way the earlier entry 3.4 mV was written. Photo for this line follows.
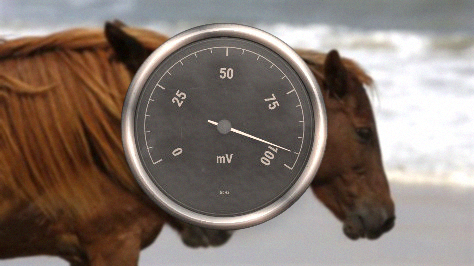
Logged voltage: 95 mV
